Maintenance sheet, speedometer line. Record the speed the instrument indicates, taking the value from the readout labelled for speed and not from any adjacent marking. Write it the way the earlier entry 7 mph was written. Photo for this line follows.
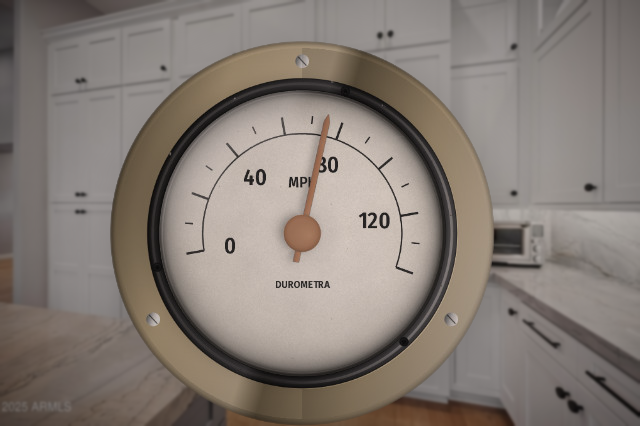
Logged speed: 75 mph
